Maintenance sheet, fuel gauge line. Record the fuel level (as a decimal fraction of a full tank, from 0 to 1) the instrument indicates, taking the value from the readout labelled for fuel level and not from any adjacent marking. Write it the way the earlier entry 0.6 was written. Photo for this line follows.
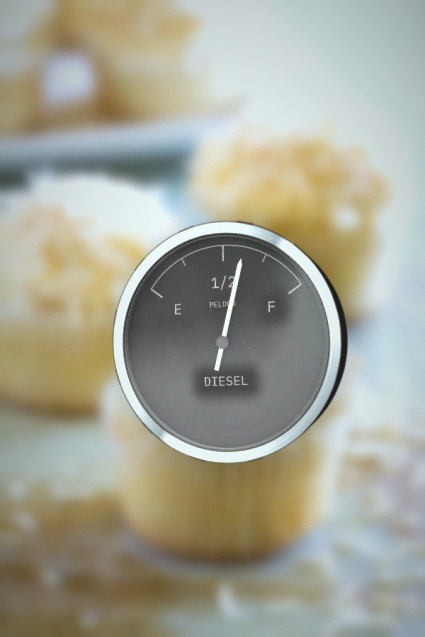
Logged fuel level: 0.625
